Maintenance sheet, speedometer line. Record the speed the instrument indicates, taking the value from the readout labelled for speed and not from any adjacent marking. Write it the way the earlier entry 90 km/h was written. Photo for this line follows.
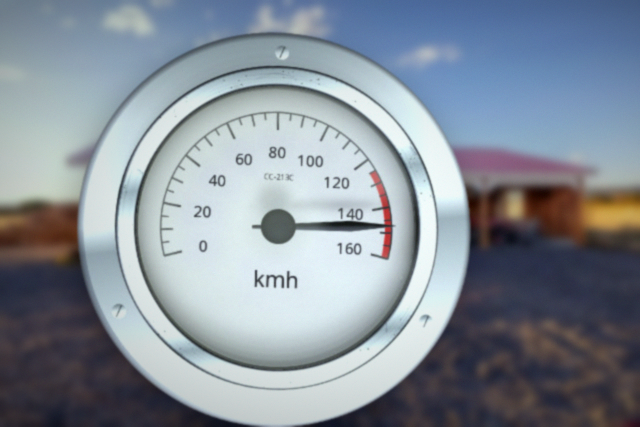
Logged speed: 147.5 km/h
